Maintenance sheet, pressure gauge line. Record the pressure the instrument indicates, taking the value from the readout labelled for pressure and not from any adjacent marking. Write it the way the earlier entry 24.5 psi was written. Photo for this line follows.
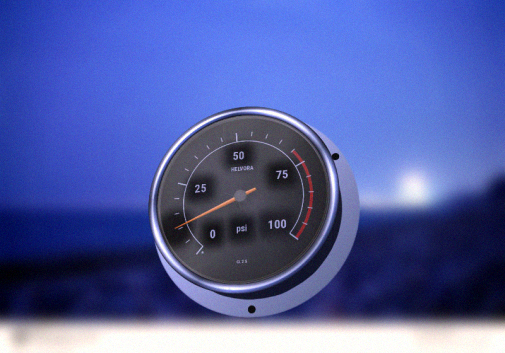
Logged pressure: 10 psi
